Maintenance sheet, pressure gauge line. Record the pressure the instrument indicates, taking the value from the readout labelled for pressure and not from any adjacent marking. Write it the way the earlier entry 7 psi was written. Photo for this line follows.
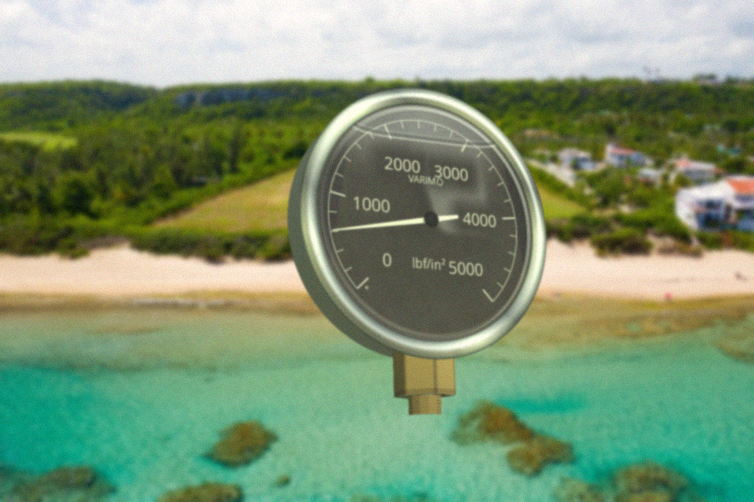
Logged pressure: 600 psi
